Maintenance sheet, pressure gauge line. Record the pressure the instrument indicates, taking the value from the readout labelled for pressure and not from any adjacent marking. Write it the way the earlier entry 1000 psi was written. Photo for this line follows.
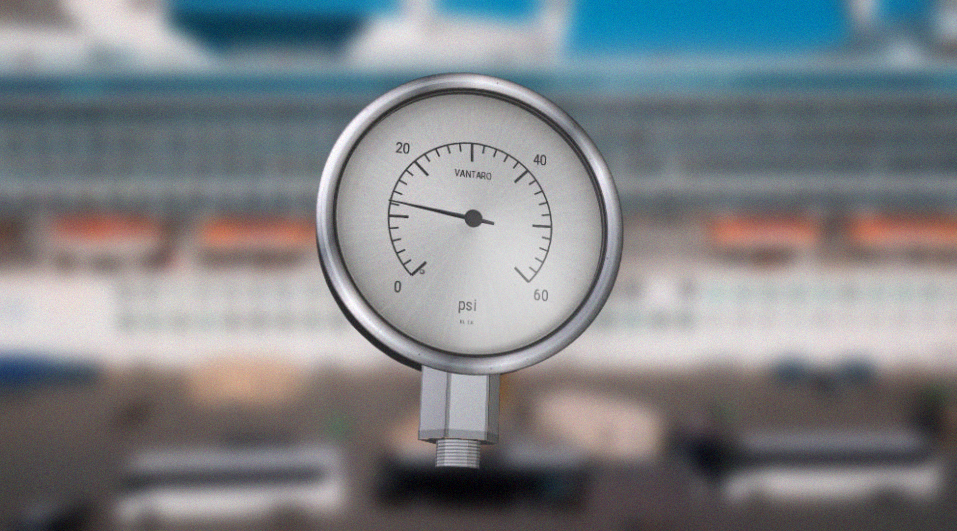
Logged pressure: 12 psi
